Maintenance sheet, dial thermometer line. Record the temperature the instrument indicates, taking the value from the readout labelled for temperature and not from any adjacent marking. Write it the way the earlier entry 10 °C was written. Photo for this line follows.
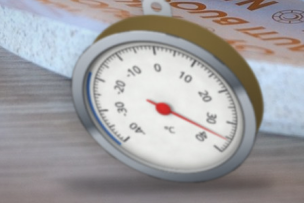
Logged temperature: 35 °C
